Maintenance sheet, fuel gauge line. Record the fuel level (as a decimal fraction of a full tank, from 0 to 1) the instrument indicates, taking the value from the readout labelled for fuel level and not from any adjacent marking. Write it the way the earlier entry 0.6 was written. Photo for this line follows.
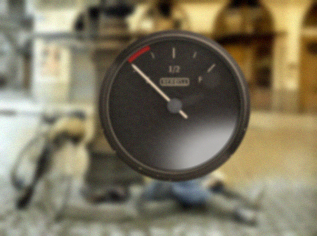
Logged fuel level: 0
